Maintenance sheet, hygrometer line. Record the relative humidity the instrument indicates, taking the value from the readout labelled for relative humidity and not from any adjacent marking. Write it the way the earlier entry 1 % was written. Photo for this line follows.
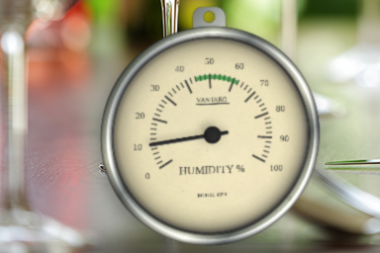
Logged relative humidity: 10 %
